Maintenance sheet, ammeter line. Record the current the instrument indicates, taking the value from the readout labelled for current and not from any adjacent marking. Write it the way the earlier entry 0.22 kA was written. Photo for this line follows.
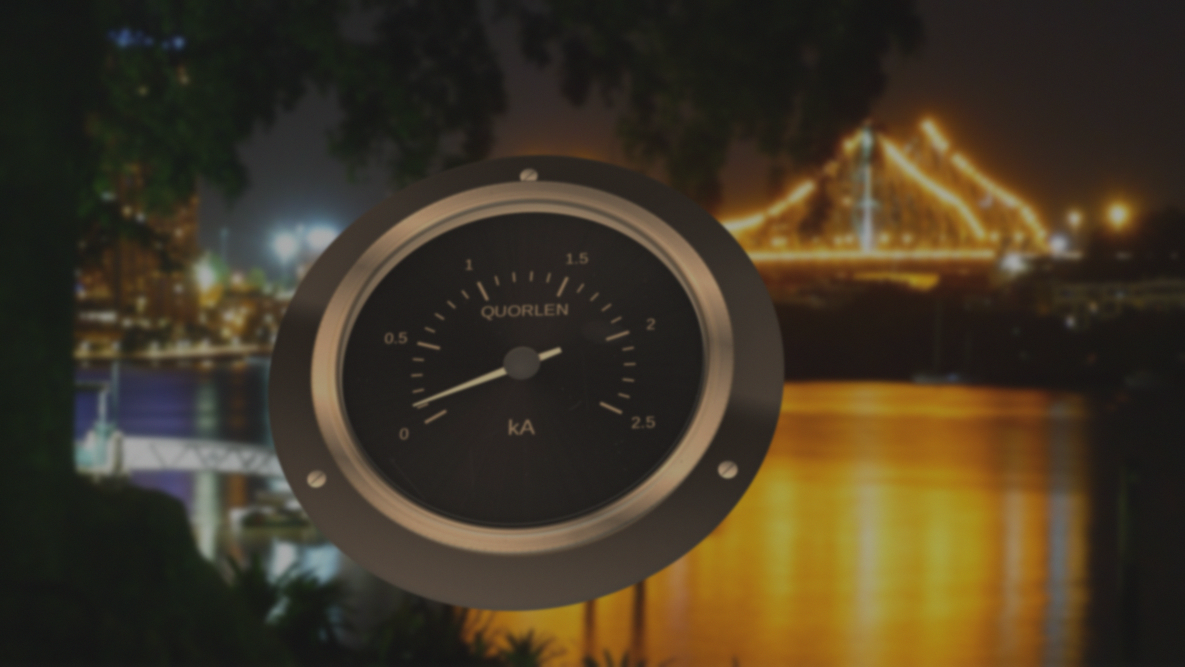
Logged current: 0.1 kA
